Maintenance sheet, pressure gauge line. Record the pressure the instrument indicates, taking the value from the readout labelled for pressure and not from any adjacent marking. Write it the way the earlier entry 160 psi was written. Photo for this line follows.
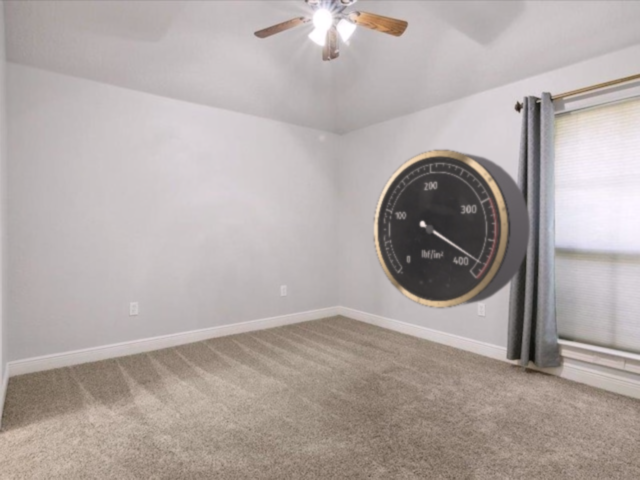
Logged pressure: 380 psi
